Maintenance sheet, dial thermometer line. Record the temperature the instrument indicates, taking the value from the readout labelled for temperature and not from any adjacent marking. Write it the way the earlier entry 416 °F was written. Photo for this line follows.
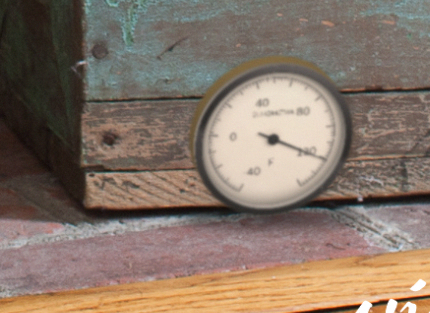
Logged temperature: 120 °F
